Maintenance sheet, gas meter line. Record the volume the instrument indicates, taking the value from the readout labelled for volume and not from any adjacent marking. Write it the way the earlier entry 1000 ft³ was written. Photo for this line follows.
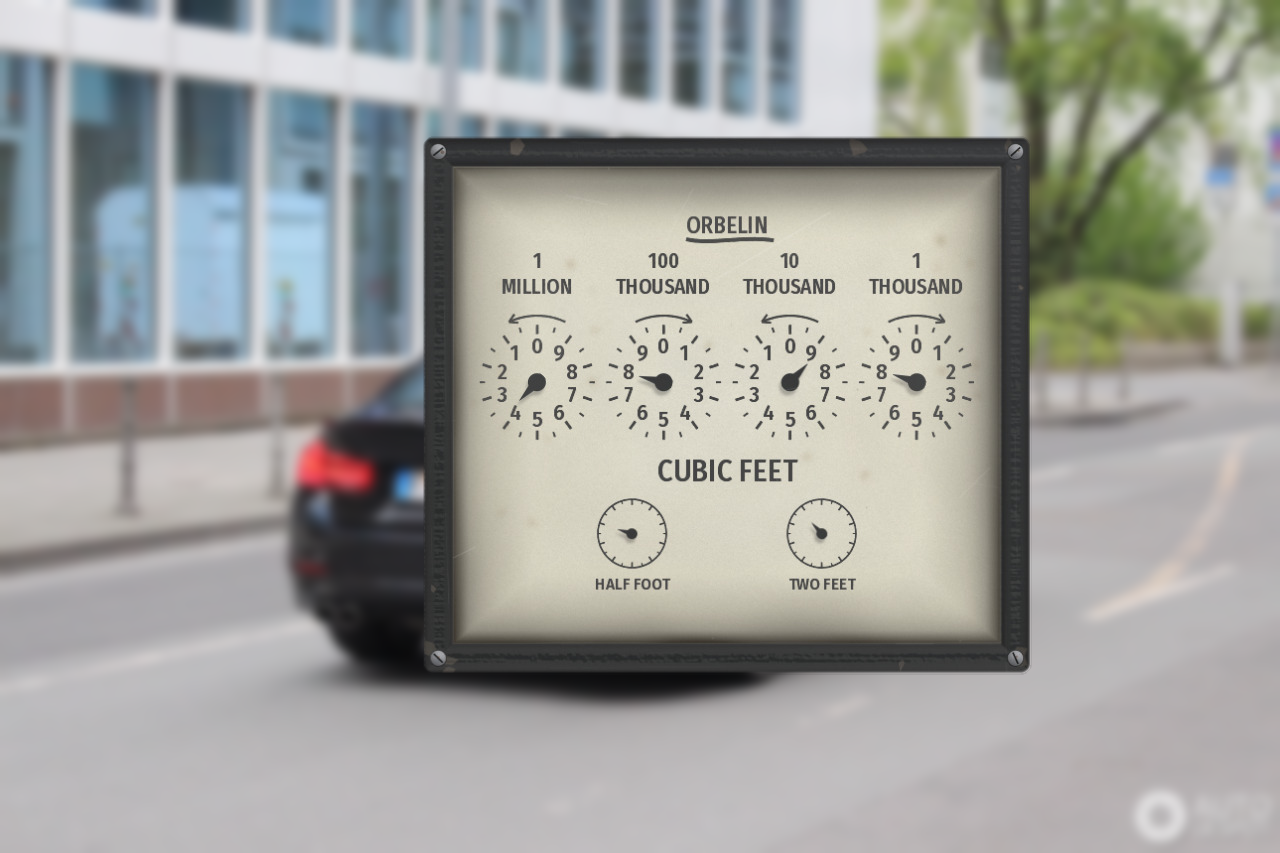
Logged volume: 378800 ft³
